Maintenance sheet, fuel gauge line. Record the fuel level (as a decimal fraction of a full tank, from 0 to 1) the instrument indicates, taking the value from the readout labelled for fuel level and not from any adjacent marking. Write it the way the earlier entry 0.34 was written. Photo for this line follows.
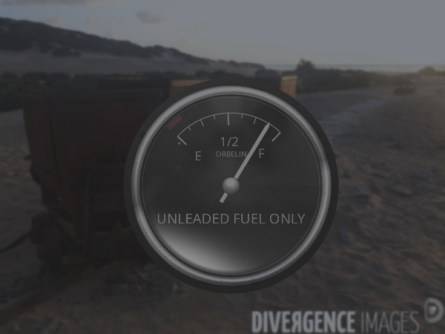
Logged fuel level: 0.875
